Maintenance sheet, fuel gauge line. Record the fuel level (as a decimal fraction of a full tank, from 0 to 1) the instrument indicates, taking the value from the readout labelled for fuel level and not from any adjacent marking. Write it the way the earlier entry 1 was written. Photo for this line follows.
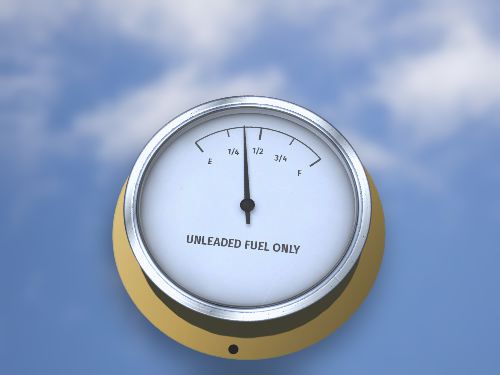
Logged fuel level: 0.375
